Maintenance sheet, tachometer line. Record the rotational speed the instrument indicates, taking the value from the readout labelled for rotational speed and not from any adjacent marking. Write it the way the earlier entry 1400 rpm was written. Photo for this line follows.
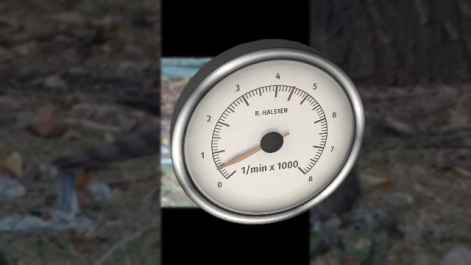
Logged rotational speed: 500 rpm
